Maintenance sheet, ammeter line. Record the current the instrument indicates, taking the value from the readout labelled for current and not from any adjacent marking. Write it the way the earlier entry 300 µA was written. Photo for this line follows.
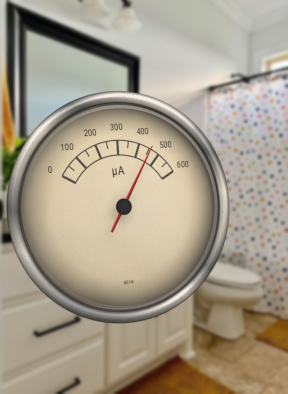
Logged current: 450 µA
